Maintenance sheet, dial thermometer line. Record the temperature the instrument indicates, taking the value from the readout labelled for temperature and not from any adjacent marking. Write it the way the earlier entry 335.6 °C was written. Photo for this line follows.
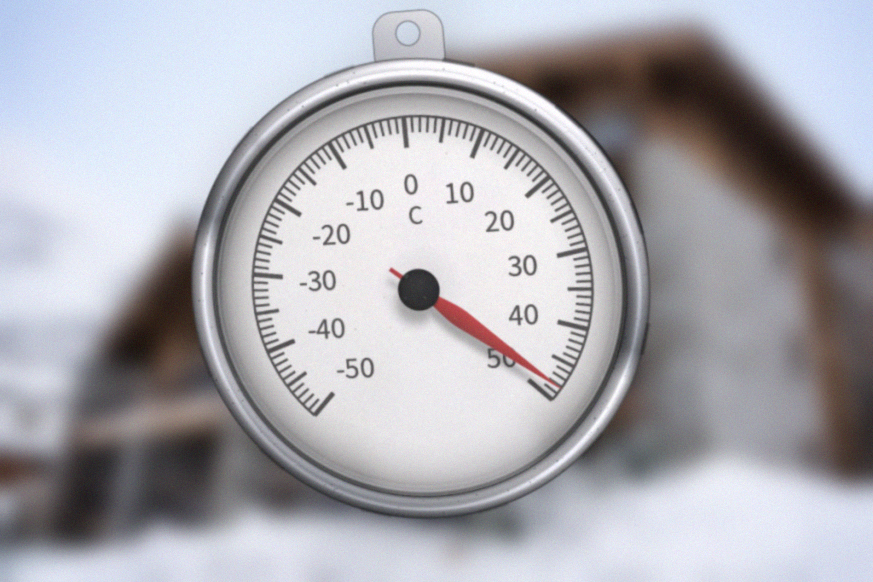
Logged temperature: 48 °C
